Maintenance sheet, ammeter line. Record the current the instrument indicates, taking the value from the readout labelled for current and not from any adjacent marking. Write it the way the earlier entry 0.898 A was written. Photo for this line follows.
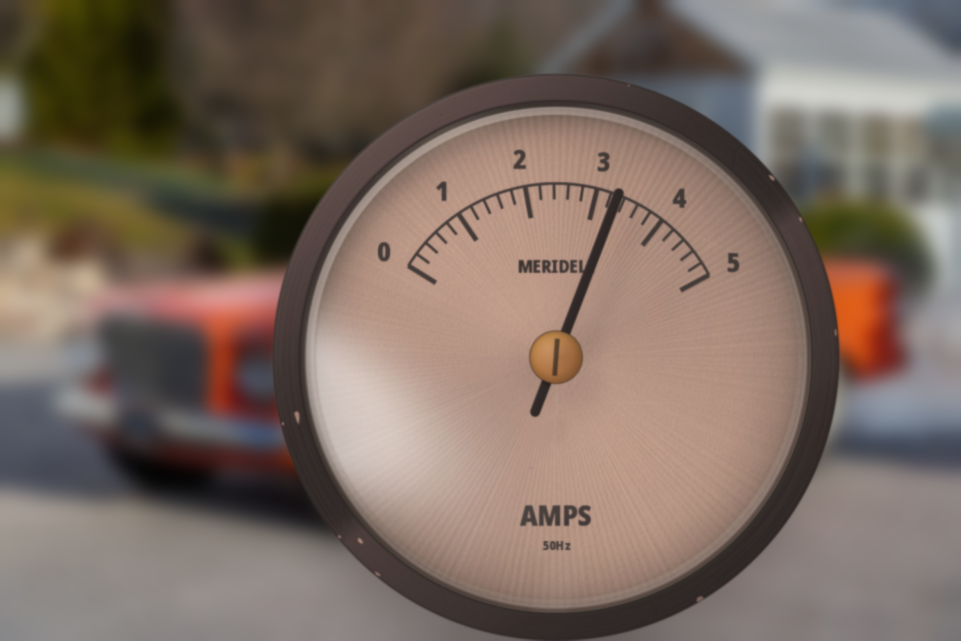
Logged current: 3.3 A
